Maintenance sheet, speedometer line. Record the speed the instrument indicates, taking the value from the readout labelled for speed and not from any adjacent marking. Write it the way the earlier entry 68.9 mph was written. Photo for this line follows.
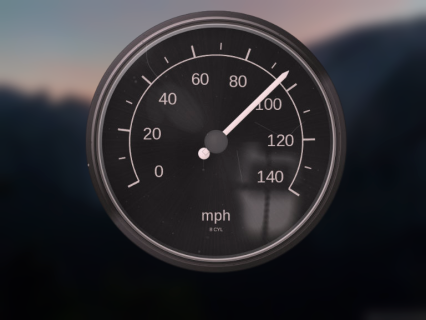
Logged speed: 95 mph
